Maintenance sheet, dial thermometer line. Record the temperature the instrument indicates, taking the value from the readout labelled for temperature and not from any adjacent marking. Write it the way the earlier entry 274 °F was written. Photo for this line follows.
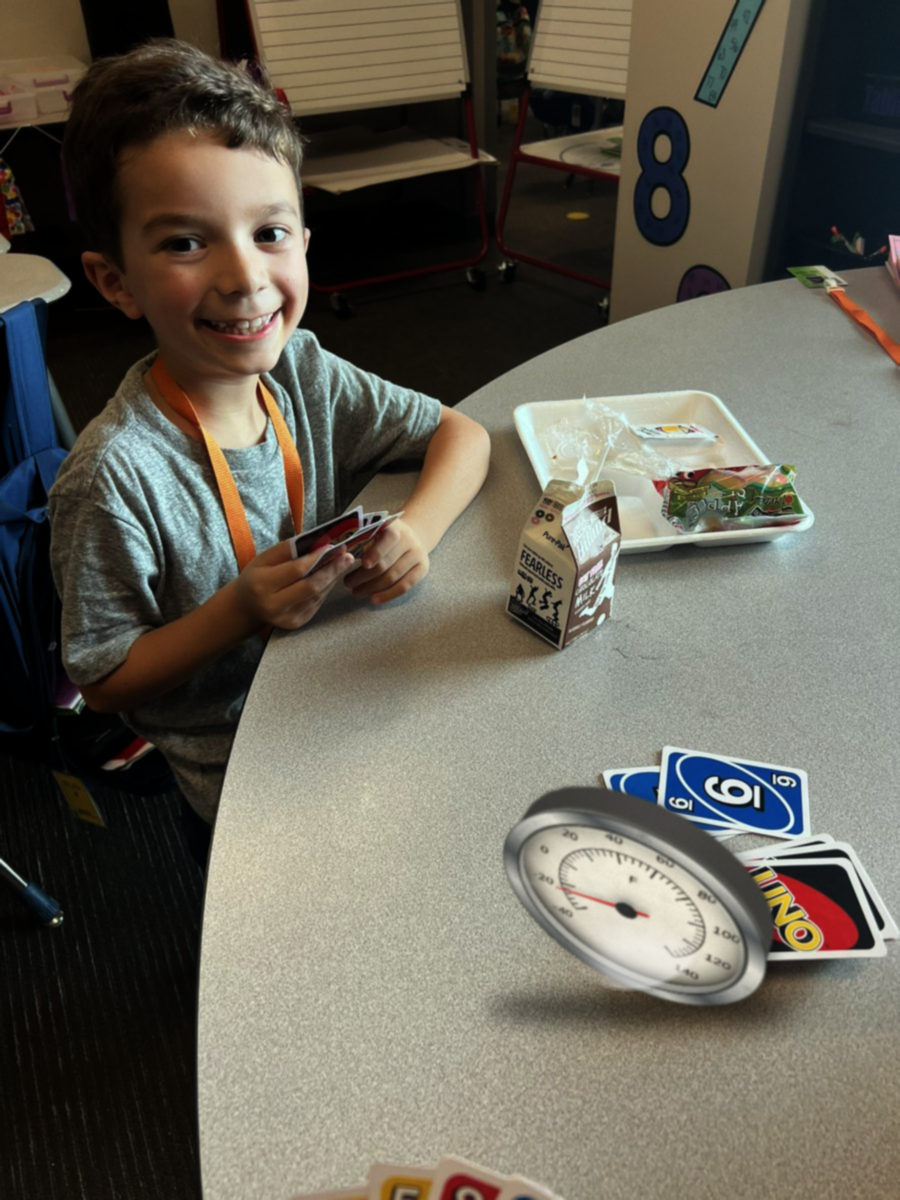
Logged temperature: -20 °F
